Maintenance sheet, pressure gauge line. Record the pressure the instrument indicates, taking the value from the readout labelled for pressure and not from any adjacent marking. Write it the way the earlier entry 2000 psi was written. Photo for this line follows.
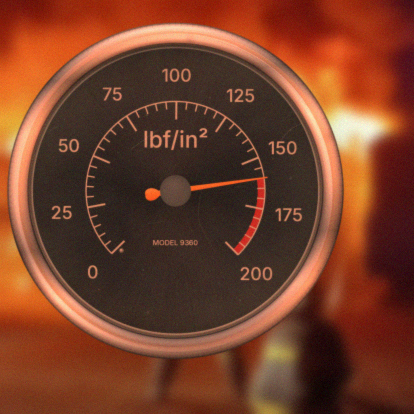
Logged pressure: 160 psi
